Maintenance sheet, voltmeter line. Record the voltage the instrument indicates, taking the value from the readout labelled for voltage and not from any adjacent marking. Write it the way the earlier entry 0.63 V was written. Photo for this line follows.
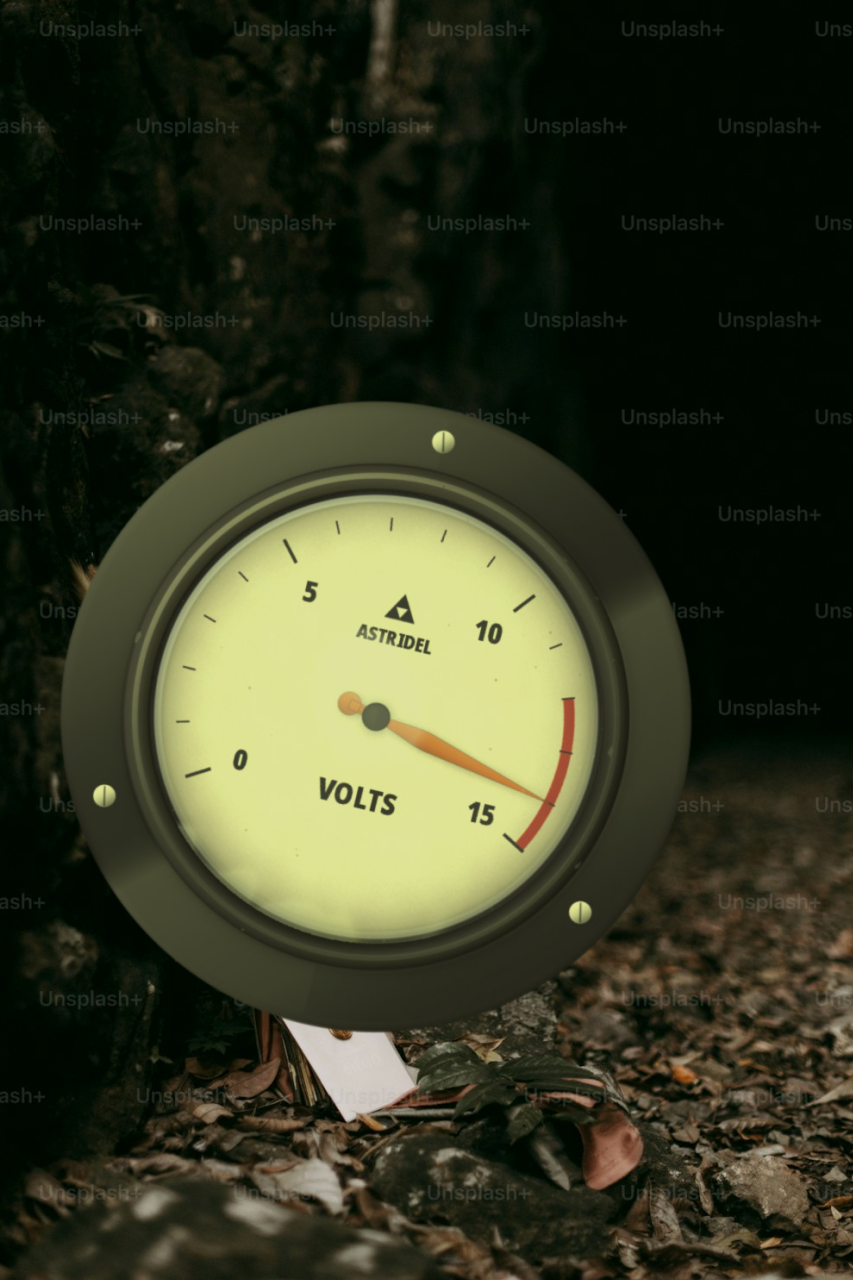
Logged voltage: 14 V
